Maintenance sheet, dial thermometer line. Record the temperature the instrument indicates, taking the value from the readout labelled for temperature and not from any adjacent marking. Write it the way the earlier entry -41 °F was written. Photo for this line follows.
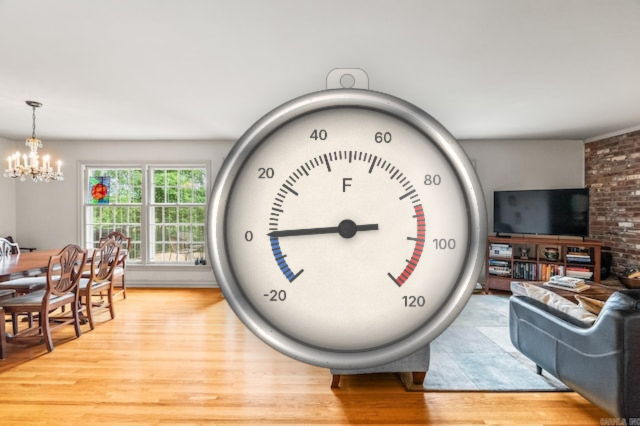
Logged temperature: 0 °F
